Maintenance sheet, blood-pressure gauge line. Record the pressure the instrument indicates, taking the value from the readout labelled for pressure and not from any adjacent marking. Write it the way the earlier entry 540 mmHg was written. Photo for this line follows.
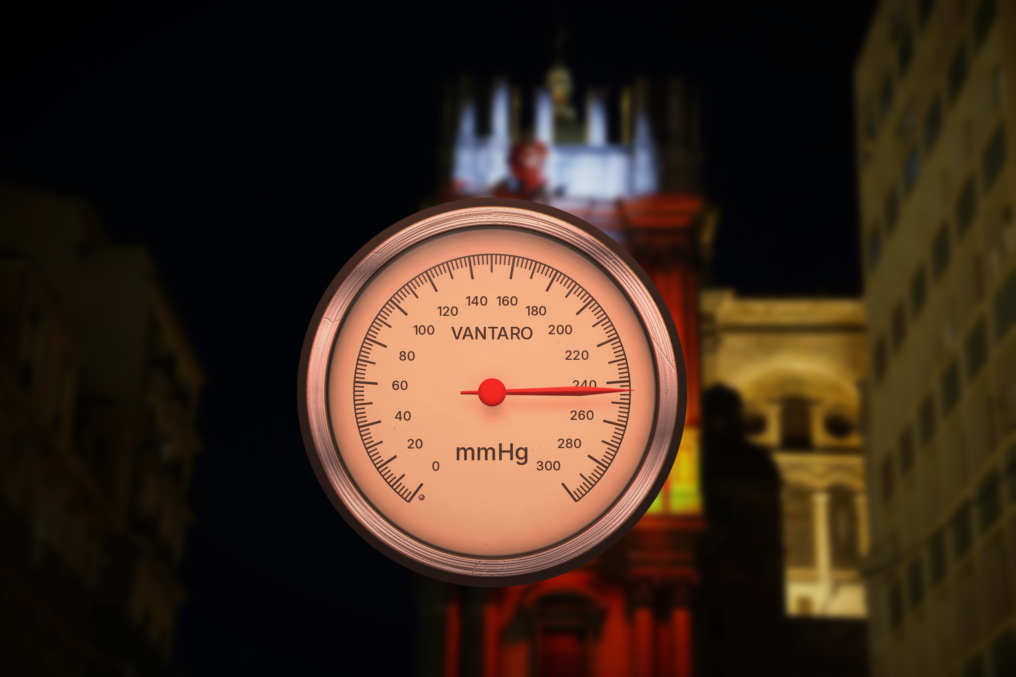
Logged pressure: 244 mmHg
